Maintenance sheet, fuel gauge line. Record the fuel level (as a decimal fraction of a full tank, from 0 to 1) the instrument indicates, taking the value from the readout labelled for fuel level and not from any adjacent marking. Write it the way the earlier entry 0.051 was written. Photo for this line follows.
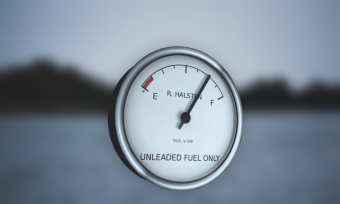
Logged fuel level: 0.75
